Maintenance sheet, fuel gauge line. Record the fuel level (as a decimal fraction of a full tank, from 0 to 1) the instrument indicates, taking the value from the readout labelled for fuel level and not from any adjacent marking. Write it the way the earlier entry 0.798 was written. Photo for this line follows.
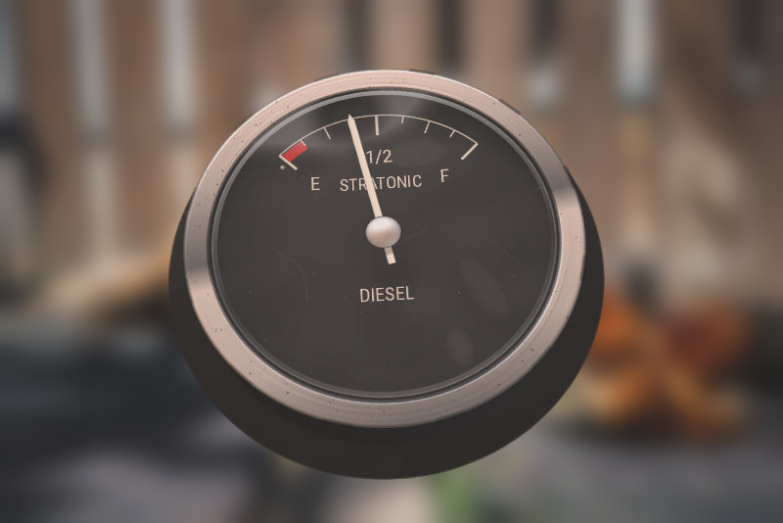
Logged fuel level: 0.375
